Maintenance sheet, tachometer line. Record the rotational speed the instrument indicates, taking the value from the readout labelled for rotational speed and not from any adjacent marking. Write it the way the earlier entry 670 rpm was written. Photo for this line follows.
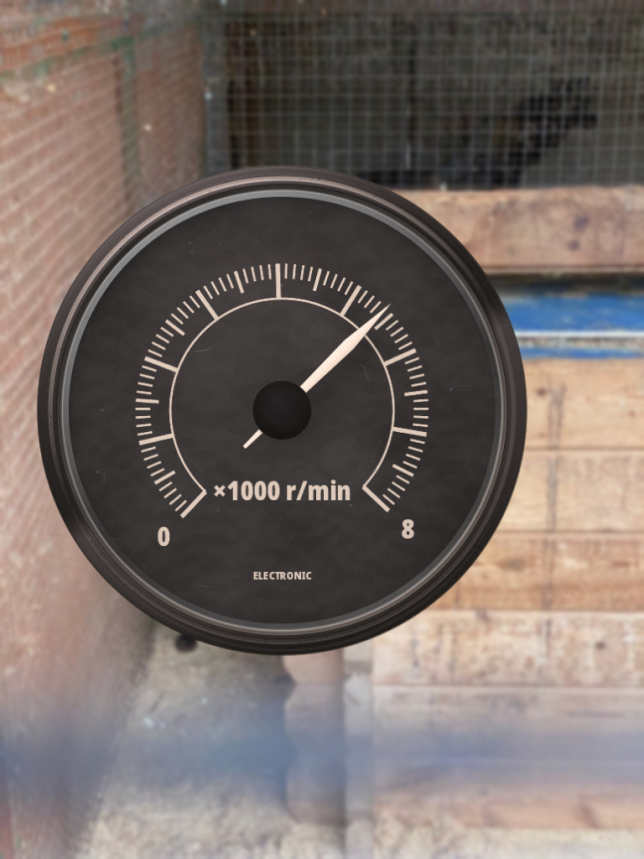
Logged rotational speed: 5400 rpm
